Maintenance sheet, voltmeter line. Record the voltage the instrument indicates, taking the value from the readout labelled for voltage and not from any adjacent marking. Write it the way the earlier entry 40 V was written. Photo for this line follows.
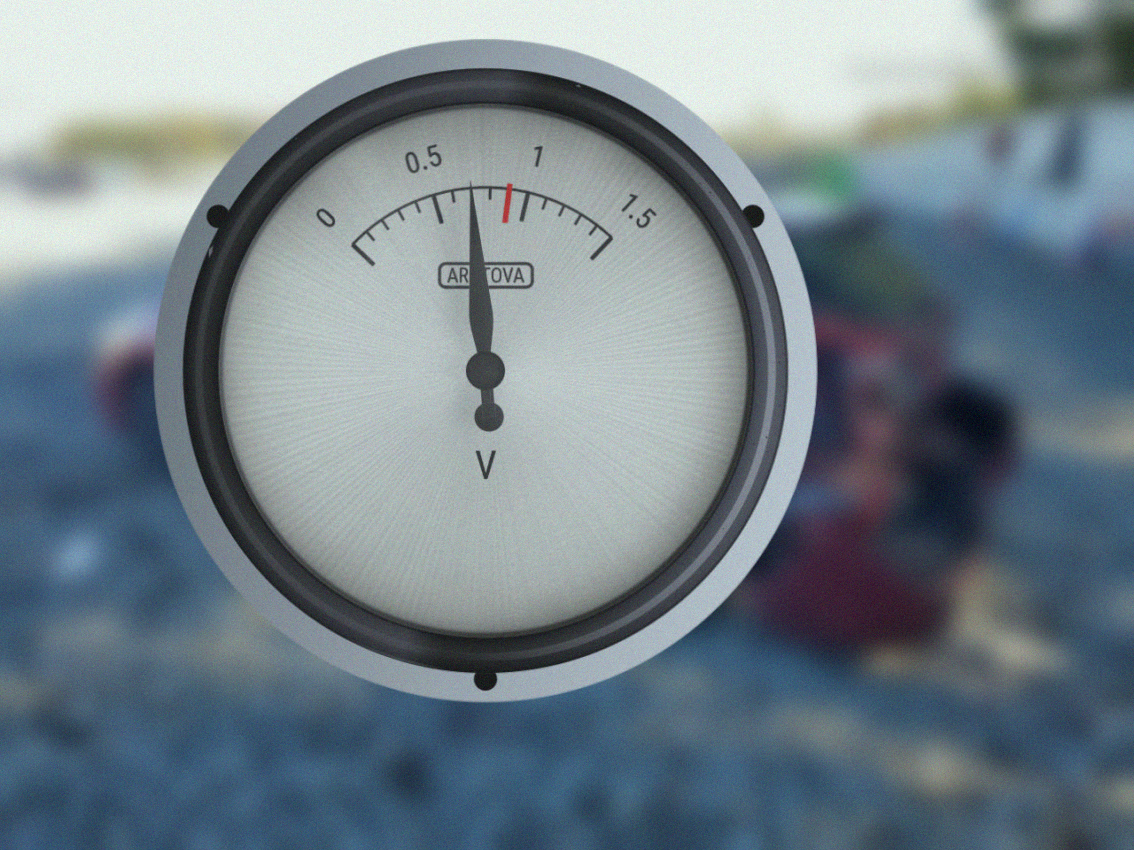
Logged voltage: 0.7 V
